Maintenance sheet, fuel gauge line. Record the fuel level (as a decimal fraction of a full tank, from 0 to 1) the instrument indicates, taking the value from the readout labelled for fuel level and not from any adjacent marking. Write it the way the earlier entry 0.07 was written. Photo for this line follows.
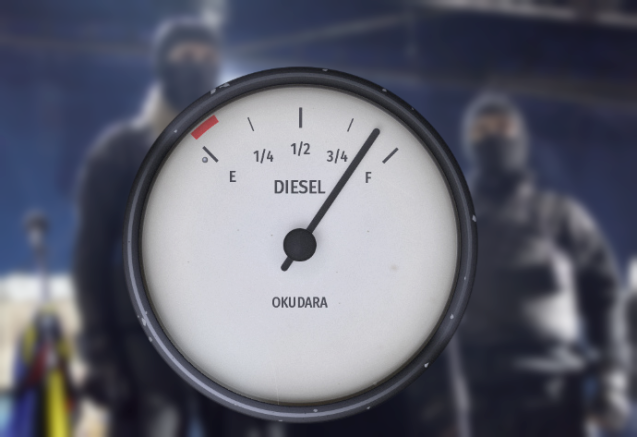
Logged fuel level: 0.875
